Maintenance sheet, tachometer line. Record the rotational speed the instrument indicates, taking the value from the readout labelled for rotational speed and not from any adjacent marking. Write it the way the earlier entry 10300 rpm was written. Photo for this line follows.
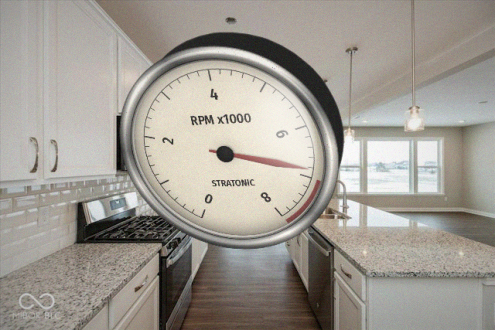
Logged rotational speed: 6800 rpm
